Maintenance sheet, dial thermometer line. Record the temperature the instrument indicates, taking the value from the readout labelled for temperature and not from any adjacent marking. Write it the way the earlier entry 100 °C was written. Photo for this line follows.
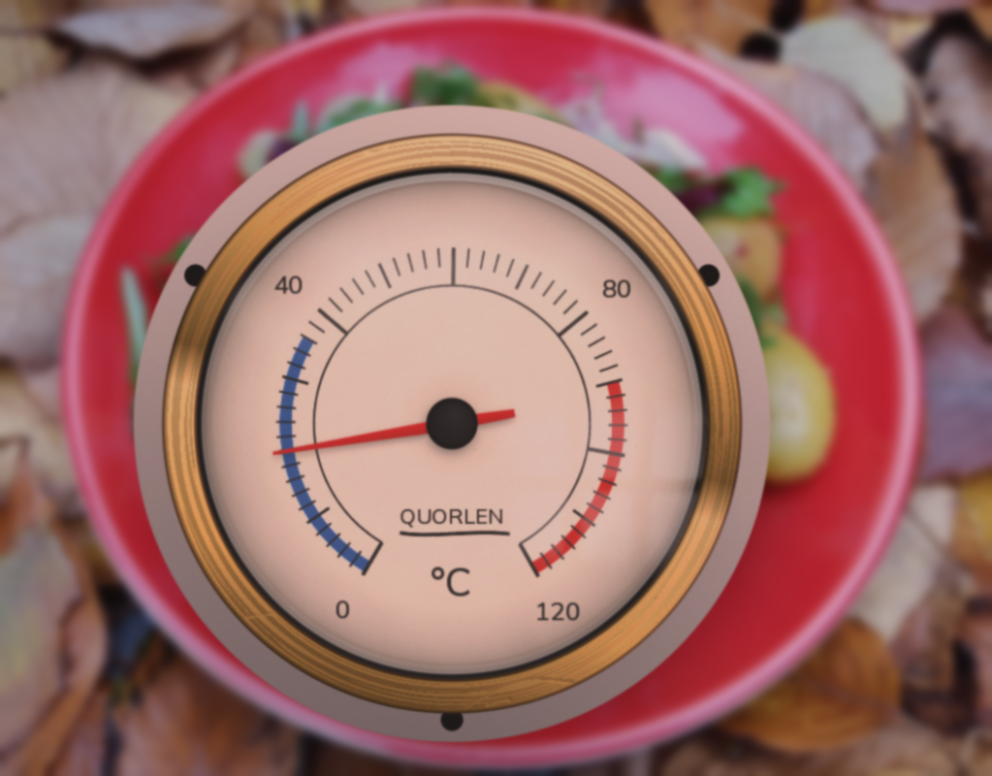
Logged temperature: 20 °C
